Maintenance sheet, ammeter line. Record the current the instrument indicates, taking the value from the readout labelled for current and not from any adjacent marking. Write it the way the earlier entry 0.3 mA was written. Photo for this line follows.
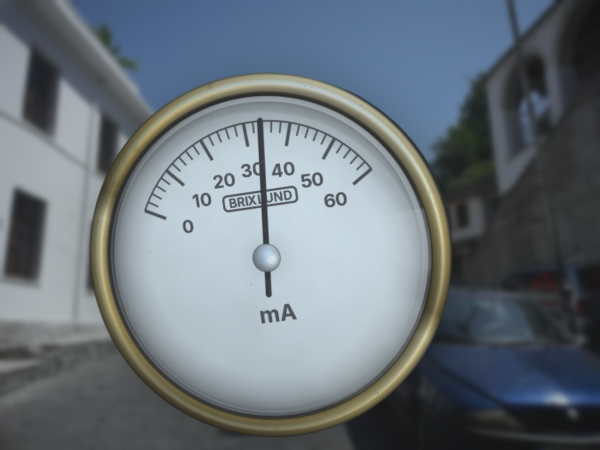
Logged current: 34 mA
